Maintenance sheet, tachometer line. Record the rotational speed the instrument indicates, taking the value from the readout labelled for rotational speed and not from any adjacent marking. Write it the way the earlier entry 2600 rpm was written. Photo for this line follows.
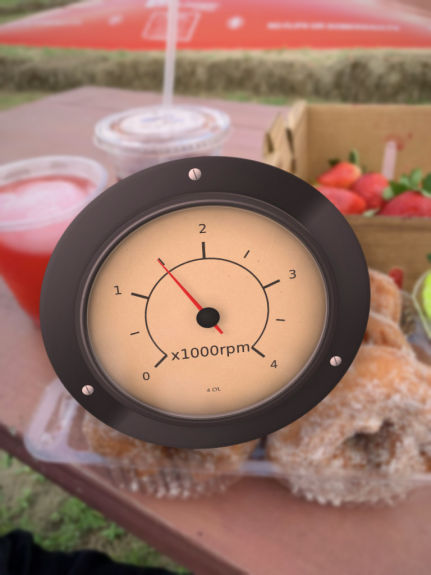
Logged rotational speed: 1500 rpm
